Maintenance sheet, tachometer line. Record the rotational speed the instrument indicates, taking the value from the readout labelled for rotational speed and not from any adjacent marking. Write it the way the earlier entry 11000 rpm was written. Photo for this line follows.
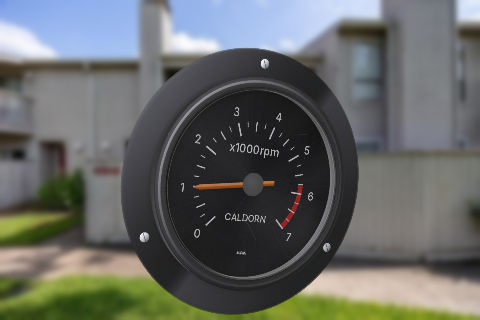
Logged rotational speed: 1000 rpm
